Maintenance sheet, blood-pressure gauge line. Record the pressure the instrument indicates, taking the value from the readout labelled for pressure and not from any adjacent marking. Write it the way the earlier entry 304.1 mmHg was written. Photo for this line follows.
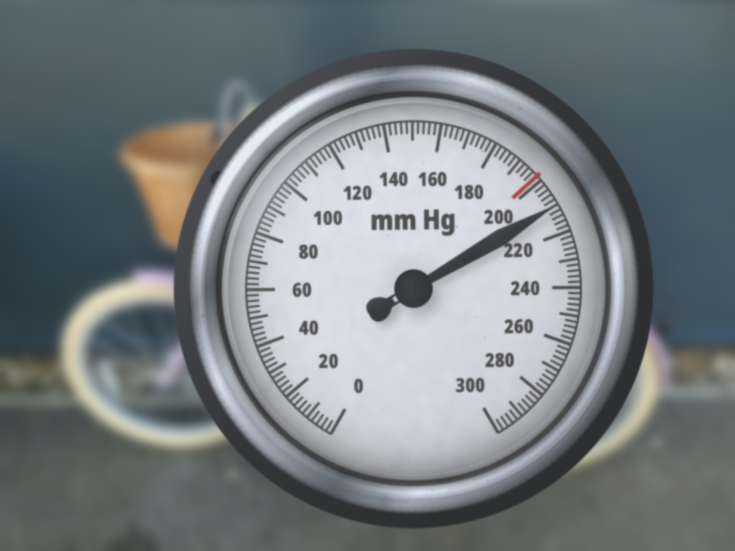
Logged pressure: 210 mmHg
